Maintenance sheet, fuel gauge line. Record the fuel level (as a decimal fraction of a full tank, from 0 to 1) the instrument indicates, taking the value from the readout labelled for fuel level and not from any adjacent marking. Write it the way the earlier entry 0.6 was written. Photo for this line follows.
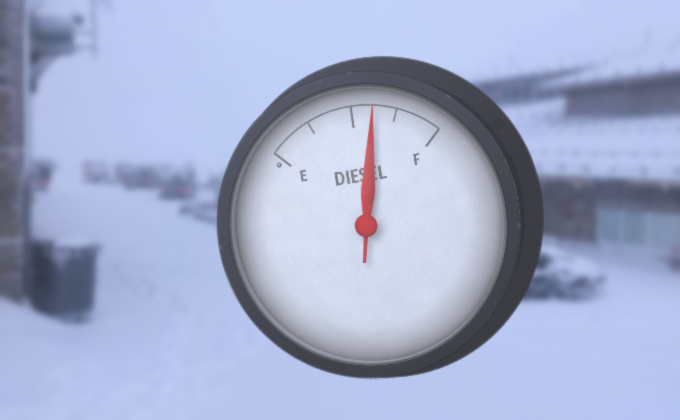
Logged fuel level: 0.625
